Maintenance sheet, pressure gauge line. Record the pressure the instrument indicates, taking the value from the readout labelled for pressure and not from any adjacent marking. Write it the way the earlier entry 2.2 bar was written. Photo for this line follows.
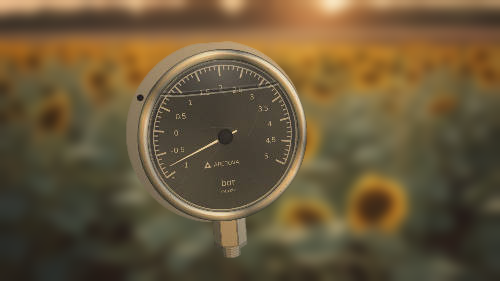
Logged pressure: -0.8 bar
